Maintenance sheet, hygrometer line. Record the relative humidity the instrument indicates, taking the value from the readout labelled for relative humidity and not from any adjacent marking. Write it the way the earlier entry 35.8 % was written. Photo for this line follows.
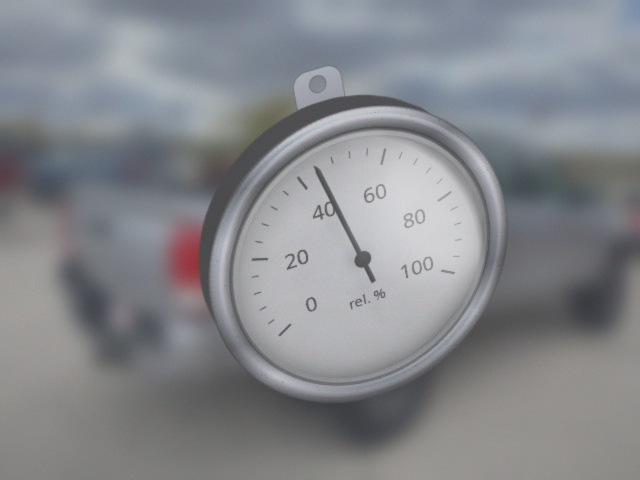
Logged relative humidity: 44 %
